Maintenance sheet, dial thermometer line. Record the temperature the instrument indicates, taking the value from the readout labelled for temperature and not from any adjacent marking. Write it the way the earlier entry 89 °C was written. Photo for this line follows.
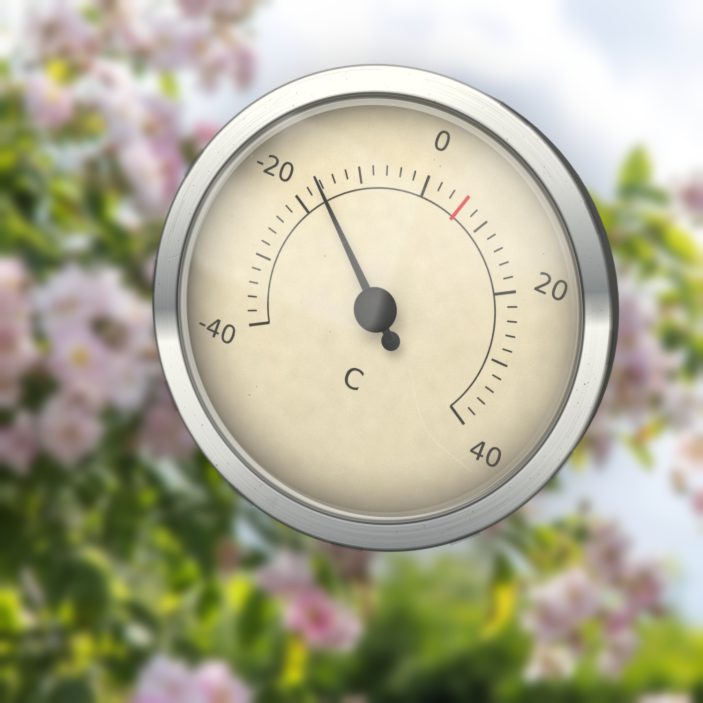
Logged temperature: -16 °C
